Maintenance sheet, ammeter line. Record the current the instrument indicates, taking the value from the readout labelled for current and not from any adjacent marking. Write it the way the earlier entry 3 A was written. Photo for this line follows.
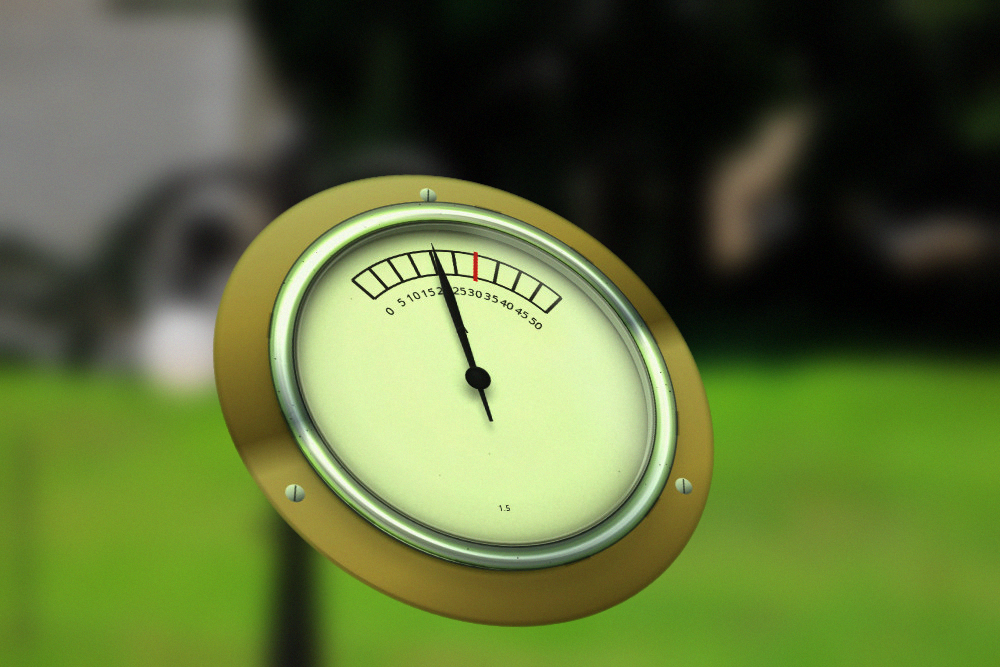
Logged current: 20 A
